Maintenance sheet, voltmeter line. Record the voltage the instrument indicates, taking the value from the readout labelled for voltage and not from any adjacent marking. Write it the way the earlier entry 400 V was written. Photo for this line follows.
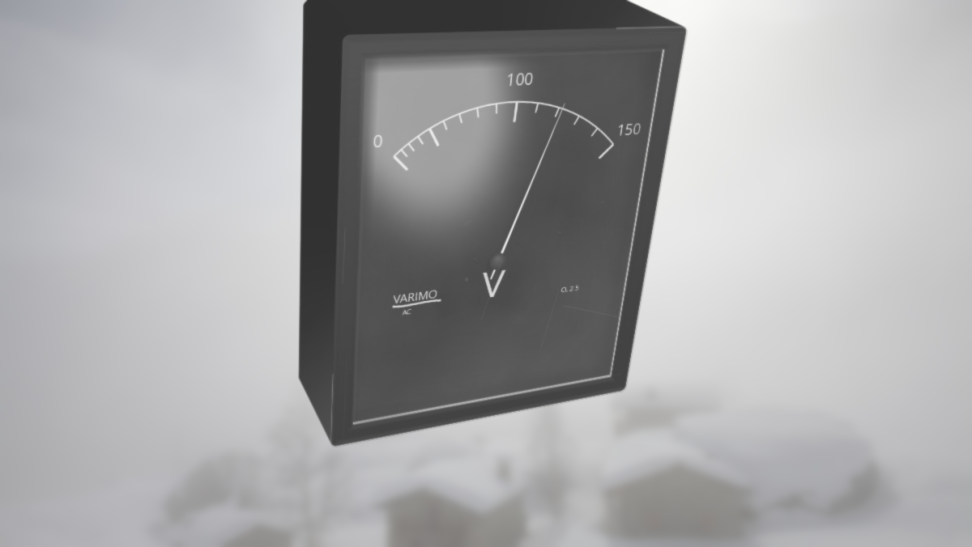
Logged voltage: 120 V
